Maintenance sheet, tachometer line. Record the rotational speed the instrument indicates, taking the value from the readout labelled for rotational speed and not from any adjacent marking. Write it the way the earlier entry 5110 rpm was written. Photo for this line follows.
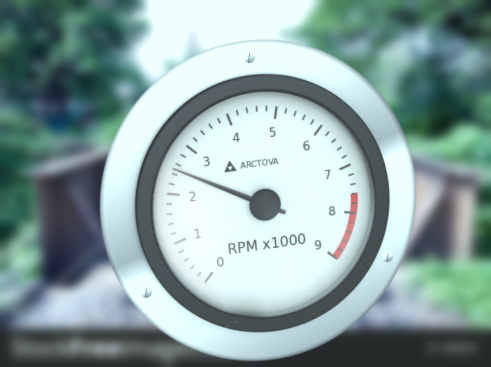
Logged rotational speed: 2500 rpm
